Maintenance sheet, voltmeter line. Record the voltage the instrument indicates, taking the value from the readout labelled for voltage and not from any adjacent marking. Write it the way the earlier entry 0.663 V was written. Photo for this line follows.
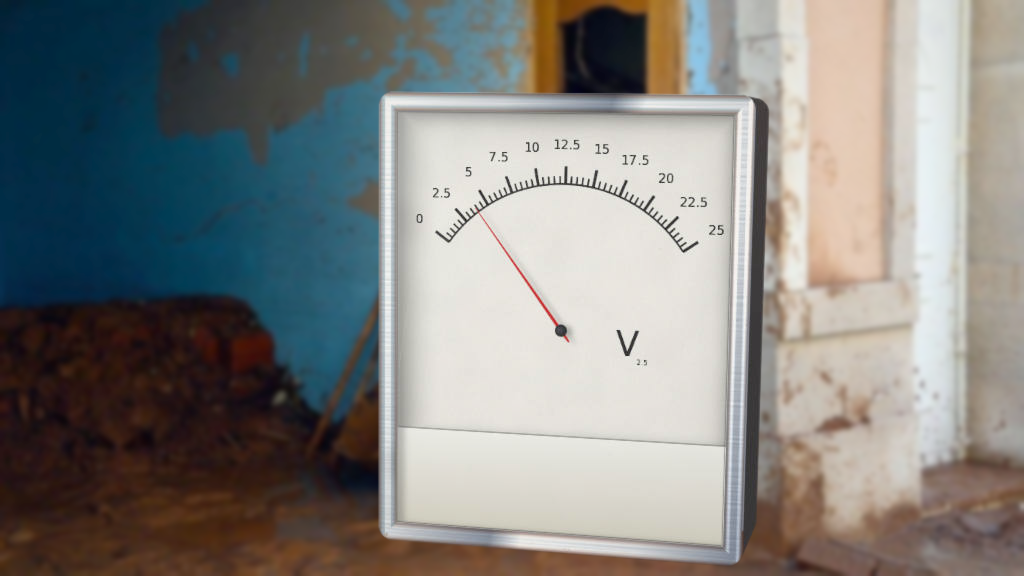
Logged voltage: 4 V
